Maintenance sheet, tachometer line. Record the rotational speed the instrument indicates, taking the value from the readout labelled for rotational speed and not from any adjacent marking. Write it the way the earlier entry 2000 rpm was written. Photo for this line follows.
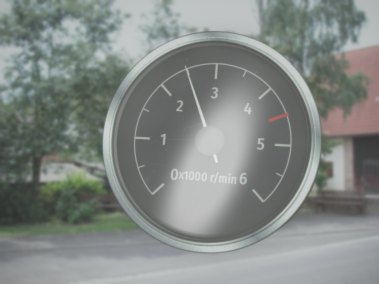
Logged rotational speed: 2500 rpm
